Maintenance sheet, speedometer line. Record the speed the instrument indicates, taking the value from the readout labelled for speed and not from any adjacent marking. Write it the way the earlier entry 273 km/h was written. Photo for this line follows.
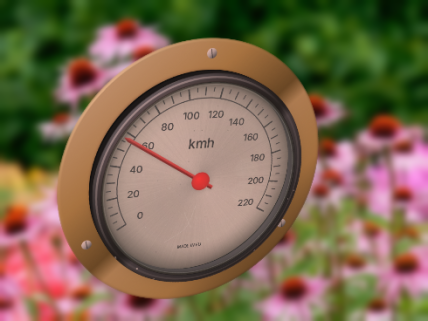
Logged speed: 57.5 km/h
